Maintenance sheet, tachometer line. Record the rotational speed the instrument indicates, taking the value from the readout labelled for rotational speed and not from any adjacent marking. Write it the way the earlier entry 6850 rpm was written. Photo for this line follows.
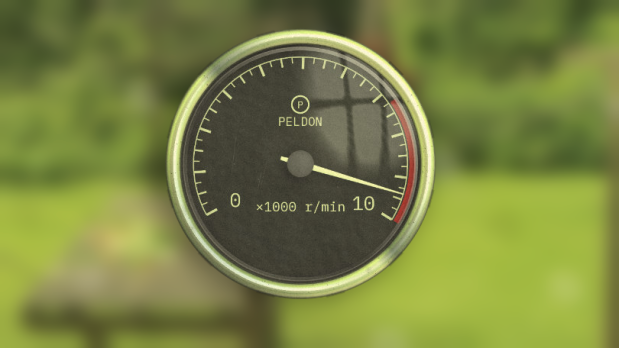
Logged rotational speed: 9375 rpm
